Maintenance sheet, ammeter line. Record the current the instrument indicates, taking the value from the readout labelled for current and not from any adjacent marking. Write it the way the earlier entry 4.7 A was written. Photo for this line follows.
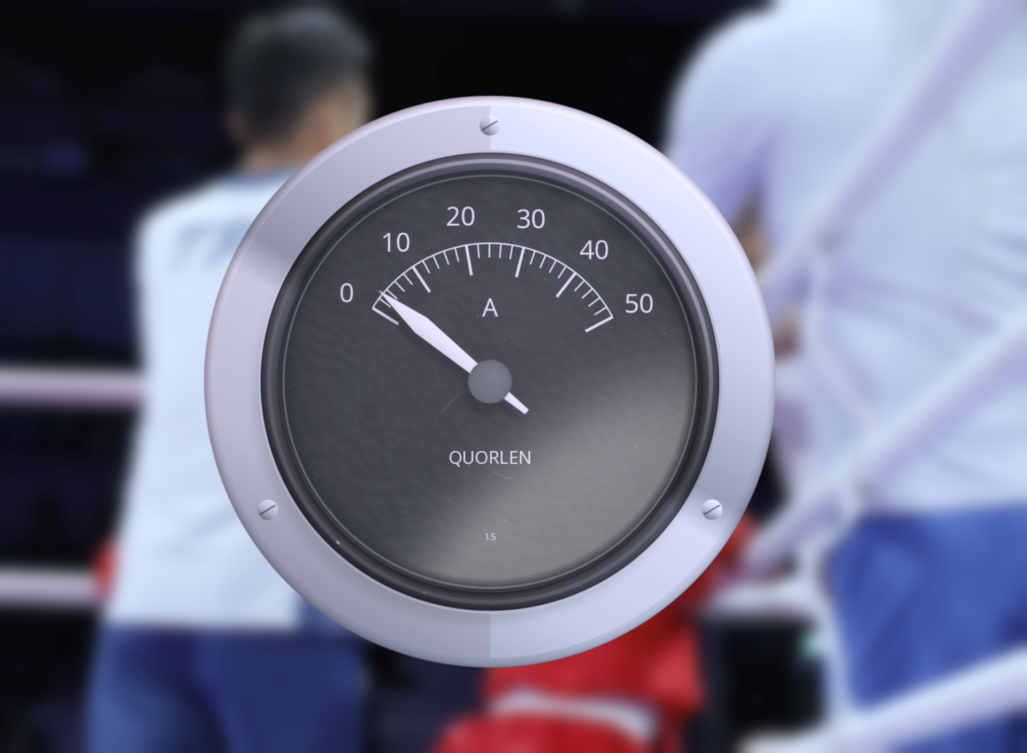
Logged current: 3 A
